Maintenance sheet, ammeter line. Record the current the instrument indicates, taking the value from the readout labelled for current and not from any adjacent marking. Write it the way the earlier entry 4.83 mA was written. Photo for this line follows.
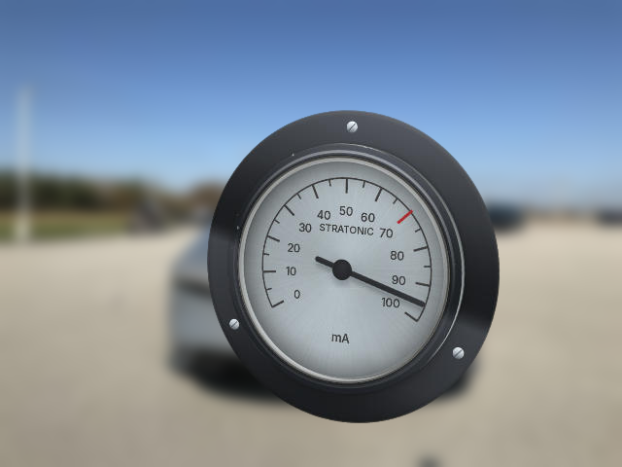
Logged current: 95 mA
